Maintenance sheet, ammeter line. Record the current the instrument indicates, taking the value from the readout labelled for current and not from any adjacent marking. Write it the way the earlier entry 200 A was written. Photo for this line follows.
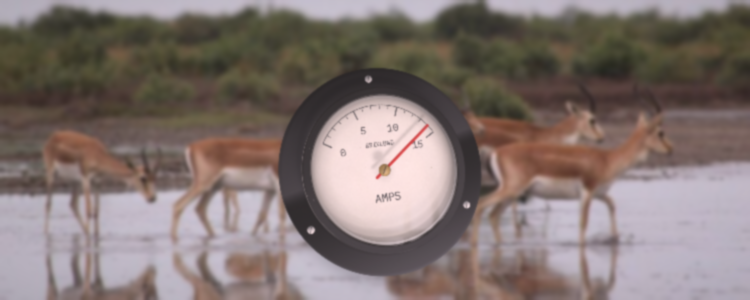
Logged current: 14 A
